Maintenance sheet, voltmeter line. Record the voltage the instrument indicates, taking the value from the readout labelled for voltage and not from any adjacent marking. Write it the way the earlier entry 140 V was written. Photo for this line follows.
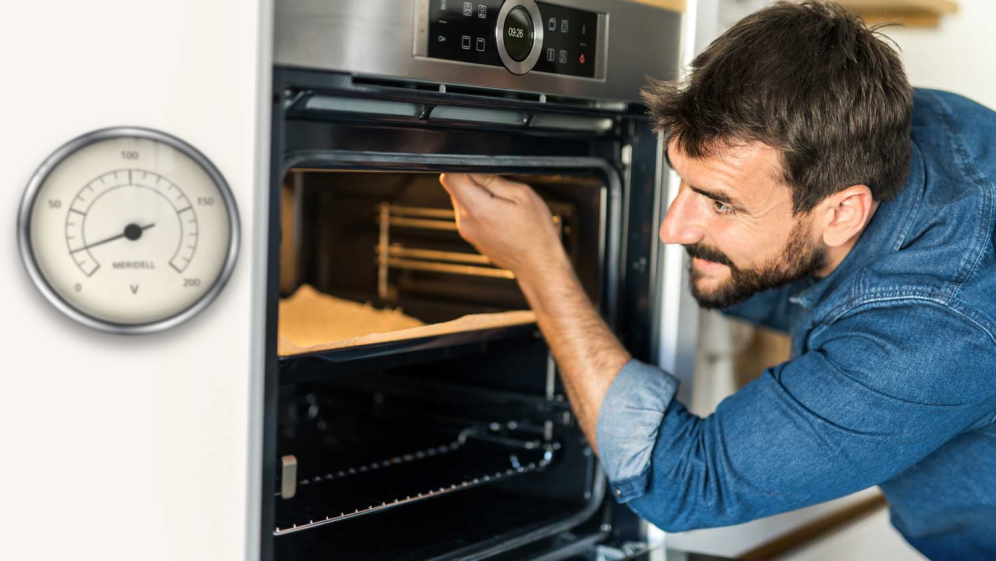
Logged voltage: 20 V
